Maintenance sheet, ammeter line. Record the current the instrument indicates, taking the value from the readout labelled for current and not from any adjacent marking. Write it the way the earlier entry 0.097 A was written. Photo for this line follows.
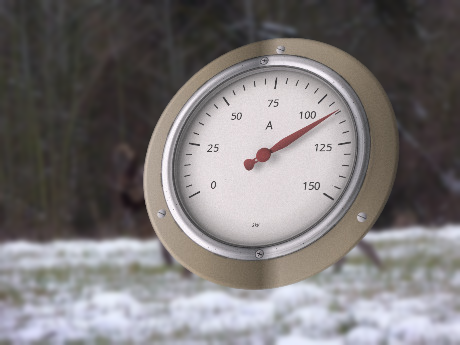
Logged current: 110 A
